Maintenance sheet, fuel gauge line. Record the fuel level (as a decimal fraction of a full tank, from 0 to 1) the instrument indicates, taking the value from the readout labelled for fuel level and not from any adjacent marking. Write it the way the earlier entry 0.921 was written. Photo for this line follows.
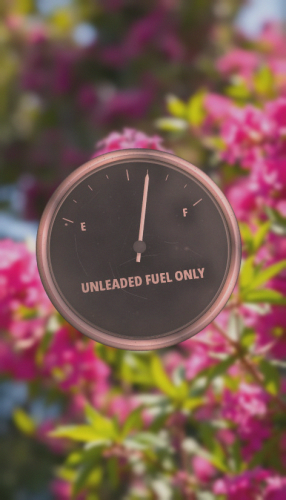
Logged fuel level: 0.625
